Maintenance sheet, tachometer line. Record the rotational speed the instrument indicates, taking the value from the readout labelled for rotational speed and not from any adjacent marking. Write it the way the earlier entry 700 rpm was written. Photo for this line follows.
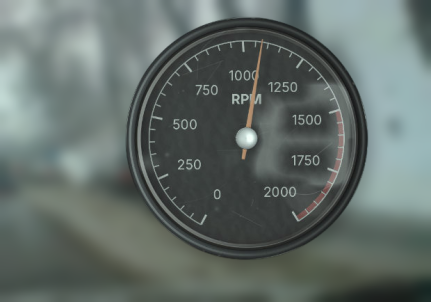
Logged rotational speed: 1075 rpm
